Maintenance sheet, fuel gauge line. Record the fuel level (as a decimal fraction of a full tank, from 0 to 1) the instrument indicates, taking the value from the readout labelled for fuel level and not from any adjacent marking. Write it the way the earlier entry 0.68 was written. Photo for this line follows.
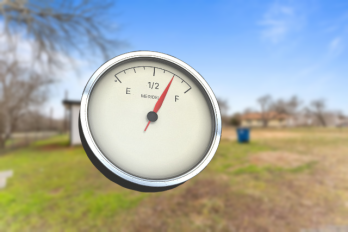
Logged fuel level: 0.75
